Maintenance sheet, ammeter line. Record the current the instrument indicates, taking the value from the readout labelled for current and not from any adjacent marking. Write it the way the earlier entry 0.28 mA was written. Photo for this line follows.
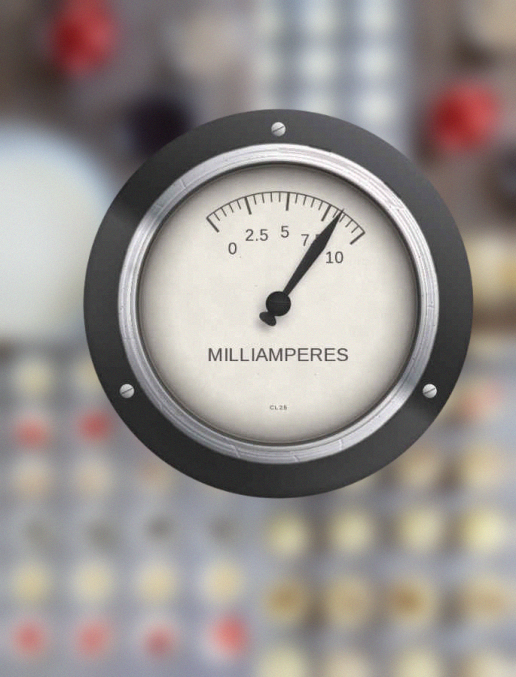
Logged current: 8.25 mA
